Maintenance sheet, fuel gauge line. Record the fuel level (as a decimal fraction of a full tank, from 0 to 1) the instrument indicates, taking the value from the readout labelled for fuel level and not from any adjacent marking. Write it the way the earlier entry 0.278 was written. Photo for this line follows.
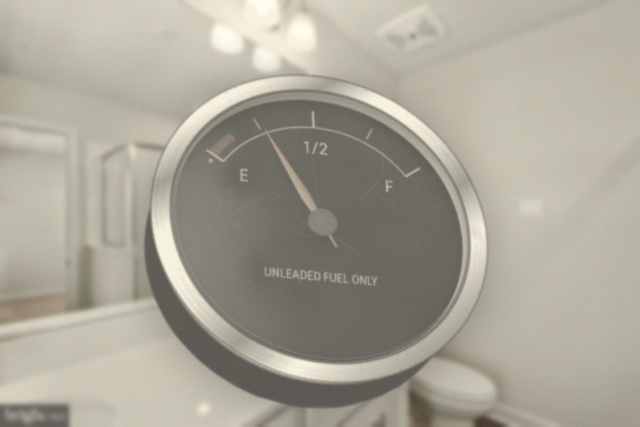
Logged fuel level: 0.25
